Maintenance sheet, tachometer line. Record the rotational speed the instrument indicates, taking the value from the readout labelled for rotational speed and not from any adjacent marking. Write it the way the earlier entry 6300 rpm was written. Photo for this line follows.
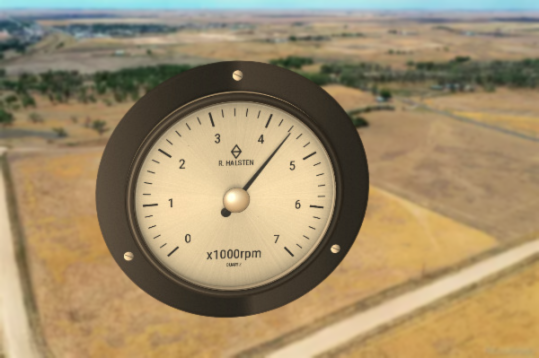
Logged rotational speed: 4400 rpm
